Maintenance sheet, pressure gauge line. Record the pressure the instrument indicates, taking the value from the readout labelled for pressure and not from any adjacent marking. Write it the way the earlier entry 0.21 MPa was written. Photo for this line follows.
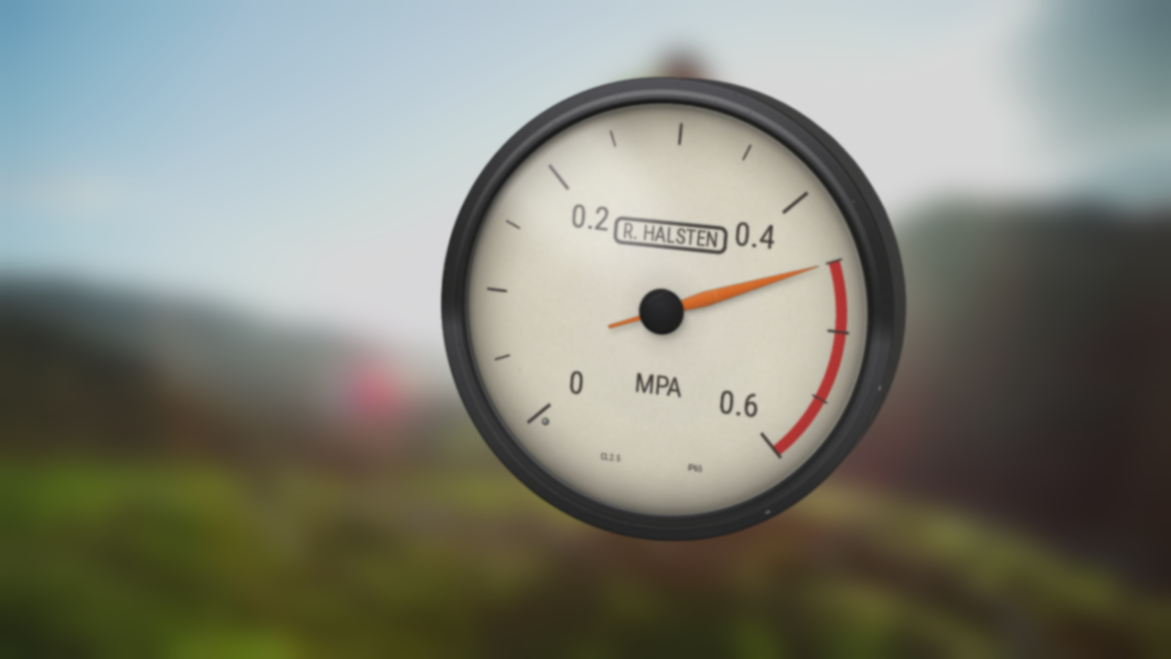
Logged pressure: 0.45 MPa
